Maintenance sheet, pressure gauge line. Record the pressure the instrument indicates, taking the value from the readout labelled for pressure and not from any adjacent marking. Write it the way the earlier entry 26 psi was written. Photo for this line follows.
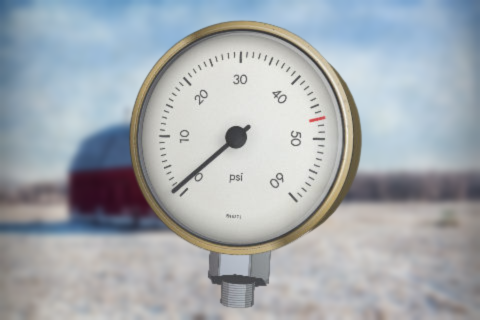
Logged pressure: 1 psi
